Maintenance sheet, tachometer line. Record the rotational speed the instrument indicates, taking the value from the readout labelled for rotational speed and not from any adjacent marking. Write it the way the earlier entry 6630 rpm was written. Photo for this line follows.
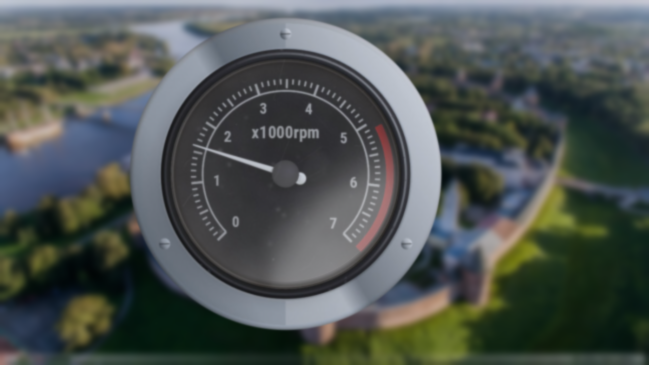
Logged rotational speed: 1600 rpm
